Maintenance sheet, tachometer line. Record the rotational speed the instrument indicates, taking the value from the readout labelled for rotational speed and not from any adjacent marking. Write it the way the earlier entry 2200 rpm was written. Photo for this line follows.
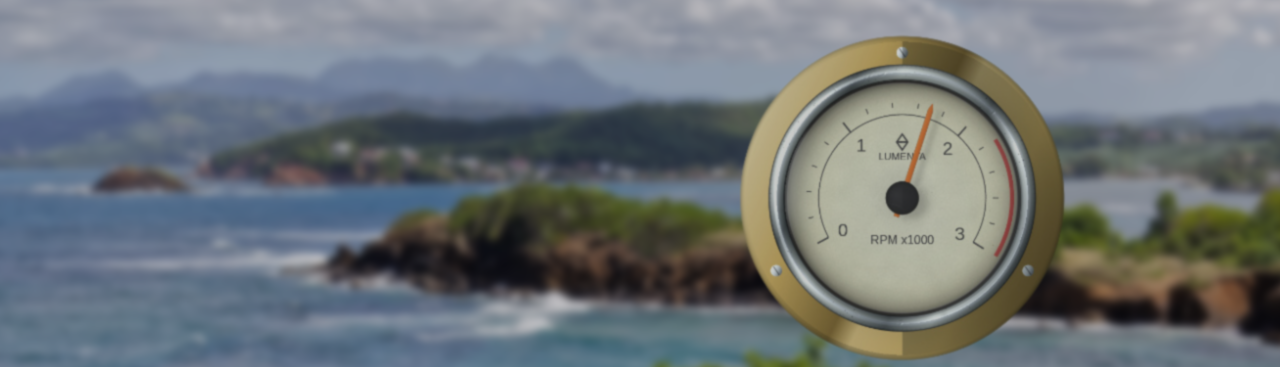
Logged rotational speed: 1700 rpm
